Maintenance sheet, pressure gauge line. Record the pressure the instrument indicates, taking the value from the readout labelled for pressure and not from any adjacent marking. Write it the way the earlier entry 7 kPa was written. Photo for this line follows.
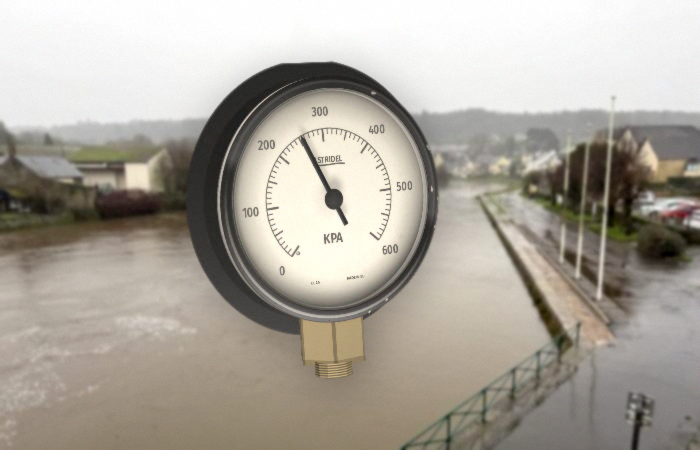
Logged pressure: 250 kPa
